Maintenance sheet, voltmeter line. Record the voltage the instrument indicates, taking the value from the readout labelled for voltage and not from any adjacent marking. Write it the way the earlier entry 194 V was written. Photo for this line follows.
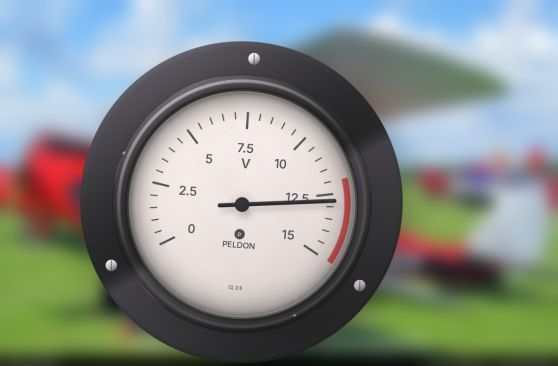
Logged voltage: 12.75 V
